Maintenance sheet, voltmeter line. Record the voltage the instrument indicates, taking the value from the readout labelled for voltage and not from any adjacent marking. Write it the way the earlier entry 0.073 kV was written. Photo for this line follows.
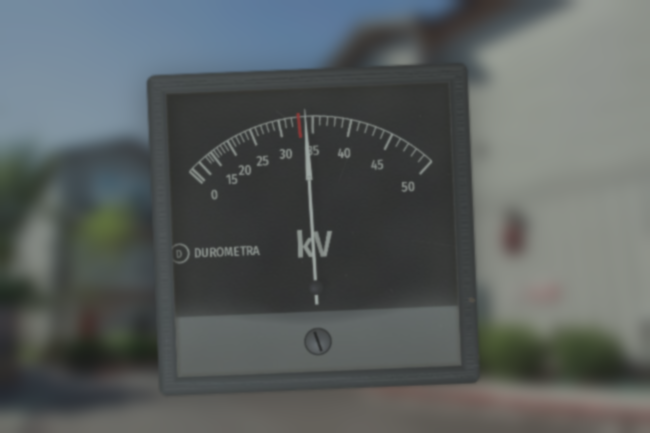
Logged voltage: 34 kV
